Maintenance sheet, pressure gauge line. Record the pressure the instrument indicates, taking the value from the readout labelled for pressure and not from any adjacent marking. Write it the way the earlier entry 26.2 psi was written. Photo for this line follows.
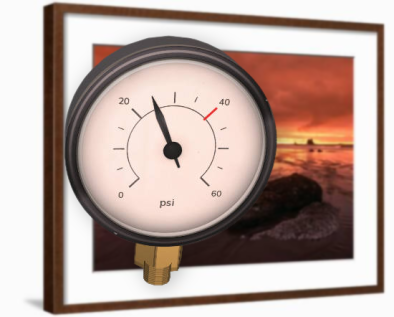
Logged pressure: 25 psi
